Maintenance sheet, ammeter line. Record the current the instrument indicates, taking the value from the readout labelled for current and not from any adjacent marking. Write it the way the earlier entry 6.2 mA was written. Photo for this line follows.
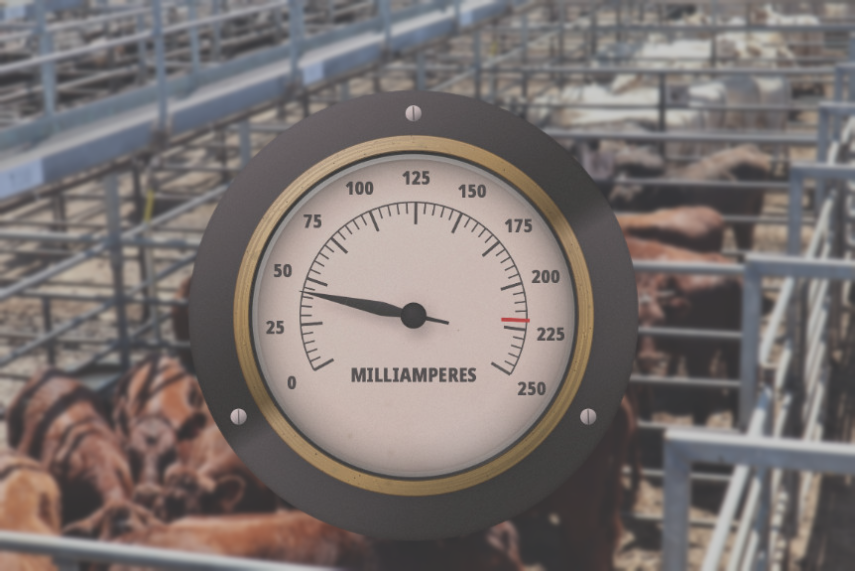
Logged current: 42.5 mA
